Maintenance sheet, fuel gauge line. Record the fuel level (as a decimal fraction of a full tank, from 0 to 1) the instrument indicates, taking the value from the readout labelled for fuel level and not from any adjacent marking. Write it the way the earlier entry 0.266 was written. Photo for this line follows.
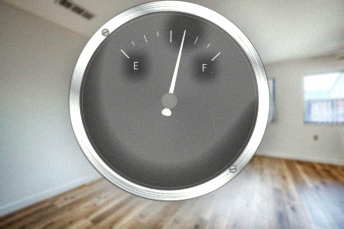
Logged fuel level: 0.625
